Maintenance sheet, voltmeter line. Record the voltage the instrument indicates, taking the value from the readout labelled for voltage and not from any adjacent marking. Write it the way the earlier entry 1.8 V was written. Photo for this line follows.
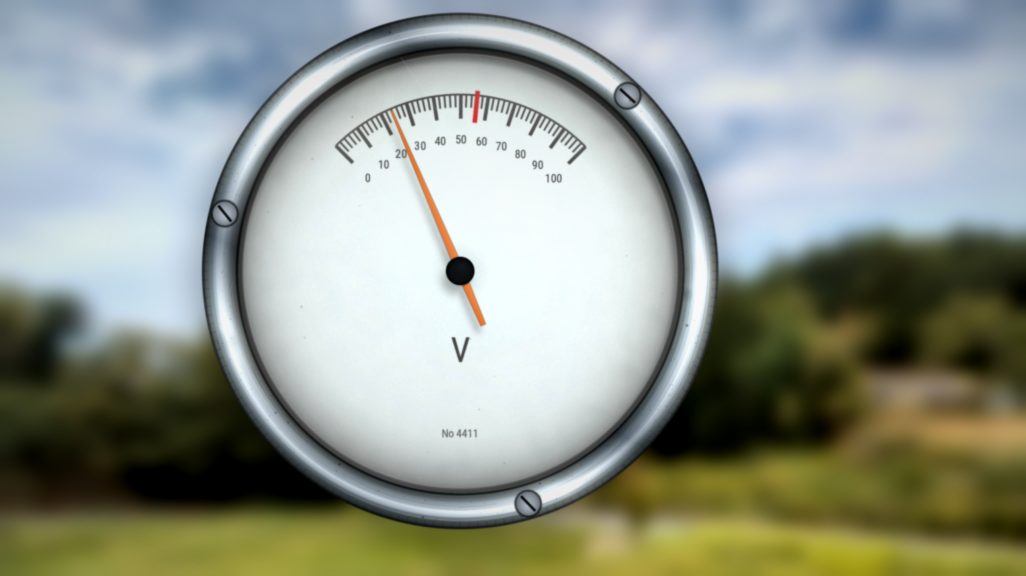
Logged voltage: 24 V
